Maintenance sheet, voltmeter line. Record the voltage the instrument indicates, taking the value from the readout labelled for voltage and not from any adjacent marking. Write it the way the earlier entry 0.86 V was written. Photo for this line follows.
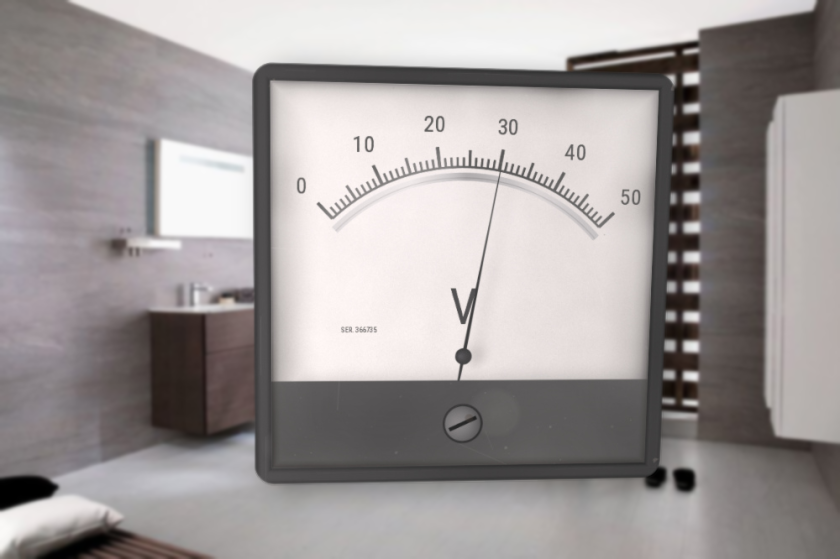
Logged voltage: 30 V
